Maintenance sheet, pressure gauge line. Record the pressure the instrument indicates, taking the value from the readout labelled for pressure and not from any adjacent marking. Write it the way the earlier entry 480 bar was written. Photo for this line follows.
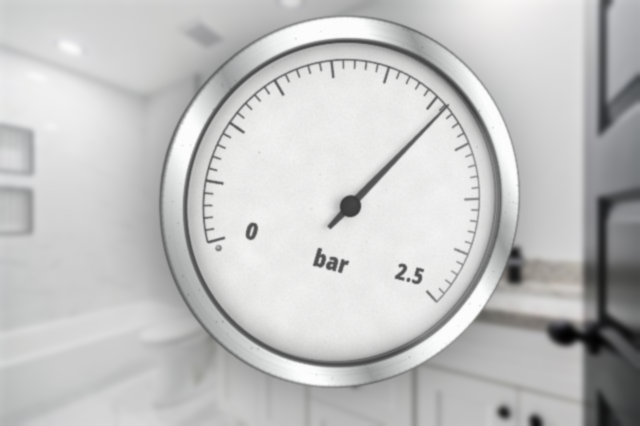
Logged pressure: 1.55 bar
